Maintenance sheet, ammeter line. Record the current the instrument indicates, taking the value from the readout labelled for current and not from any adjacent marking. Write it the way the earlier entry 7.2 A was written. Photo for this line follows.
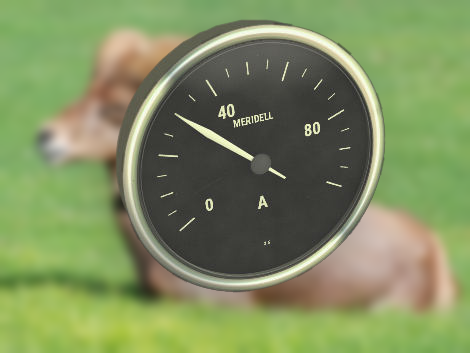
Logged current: 30 A
